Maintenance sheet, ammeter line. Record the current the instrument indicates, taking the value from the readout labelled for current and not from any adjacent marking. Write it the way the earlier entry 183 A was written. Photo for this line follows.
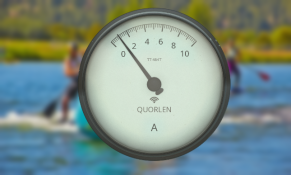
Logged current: 1 A
